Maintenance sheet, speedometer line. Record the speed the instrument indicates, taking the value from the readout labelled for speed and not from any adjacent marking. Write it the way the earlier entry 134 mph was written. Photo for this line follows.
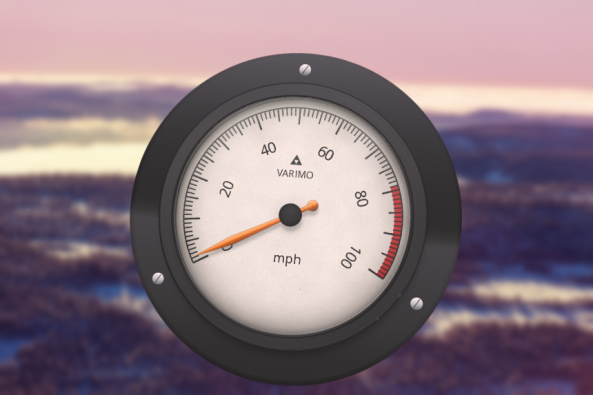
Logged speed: 1 mph
